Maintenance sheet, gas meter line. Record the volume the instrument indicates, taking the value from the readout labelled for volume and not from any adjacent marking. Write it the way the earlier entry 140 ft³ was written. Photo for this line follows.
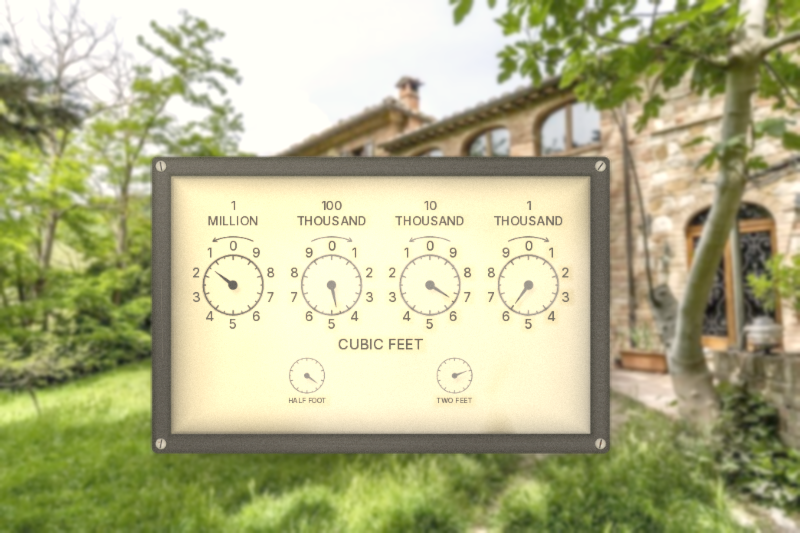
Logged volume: 146600 ft³
